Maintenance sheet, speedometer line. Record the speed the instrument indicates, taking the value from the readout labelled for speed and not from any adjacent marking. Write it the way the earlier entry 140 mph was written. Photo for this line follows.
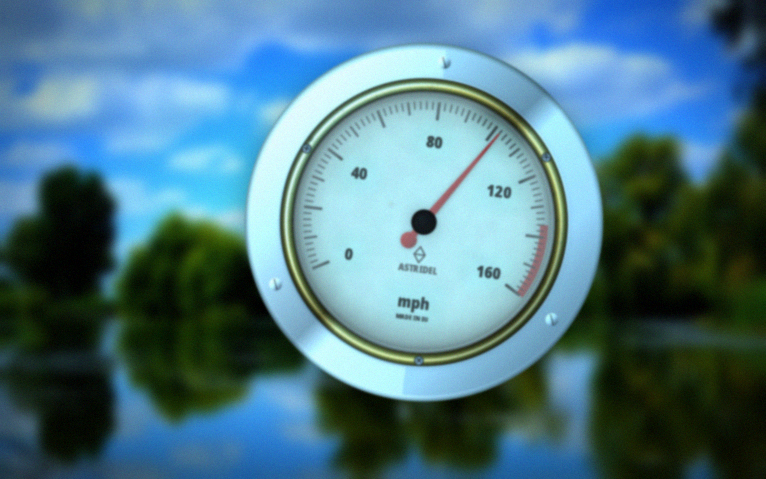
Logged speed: 102 mph
